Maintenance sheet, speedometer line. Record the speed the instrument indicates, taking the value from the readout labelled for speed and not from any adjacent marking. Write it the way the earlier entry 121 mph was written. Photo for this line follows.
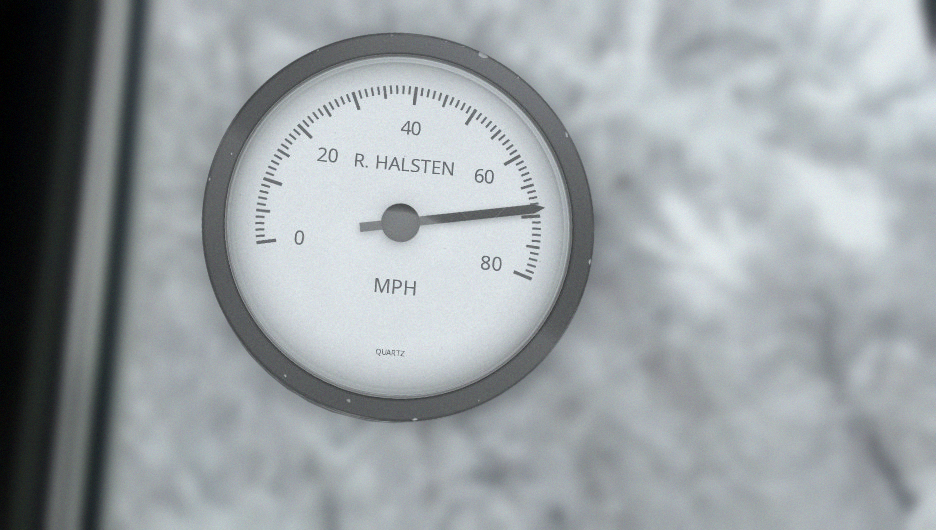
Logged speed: 69 mph
